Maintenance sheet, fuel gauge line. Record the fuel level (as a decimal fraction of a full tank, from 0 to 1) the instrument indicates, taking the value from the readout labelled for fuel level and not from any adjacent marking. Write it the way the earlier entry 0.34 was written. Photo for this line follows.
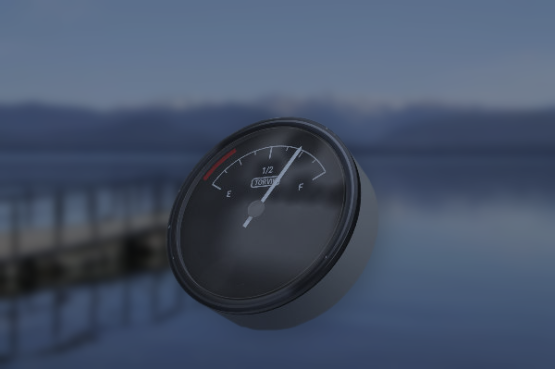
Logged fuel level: 0.75
